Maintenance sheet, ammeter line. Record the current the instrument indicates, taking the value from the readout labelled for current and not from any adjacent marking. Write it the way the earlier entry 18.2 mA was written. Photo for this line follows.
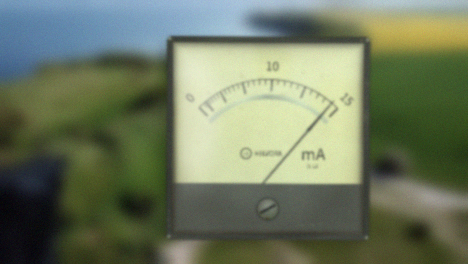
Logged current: 14.5 mA
